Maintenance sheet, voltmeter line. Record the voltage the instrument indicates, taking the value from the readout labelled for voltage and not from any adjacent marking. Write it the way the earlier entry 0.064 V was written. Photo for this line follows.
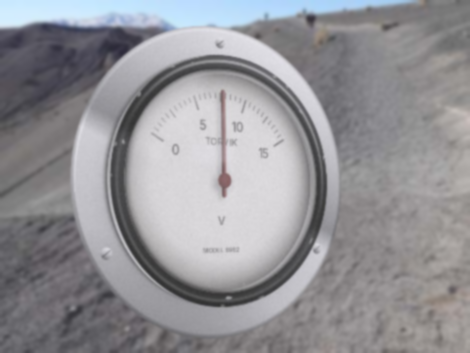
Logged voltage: 7.5 V
